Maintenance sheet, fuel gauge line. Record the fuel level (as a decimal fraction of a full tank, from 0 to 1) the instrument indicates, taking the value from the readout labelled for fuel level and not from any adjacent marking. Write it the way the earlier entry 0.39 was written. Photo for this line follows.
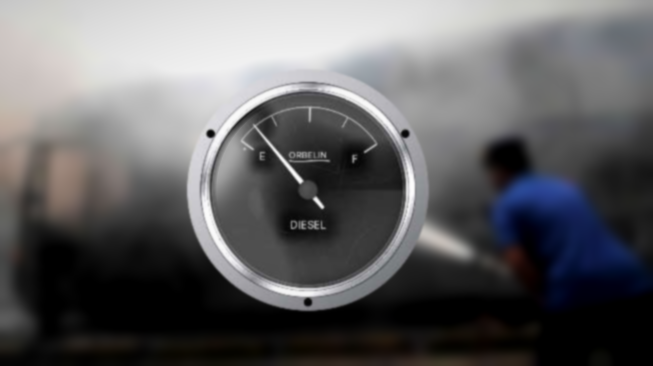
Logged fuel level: 0.125
